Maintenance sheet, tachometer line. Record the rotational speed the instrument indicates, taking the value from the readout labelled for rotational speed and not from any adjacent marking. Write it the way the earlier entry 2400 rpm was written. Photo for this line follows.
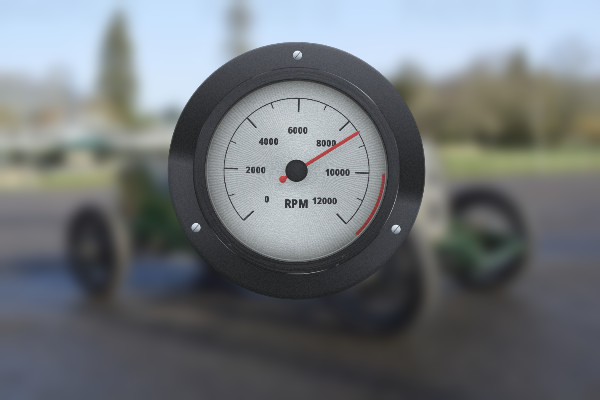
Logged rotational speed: 8500 rpm
